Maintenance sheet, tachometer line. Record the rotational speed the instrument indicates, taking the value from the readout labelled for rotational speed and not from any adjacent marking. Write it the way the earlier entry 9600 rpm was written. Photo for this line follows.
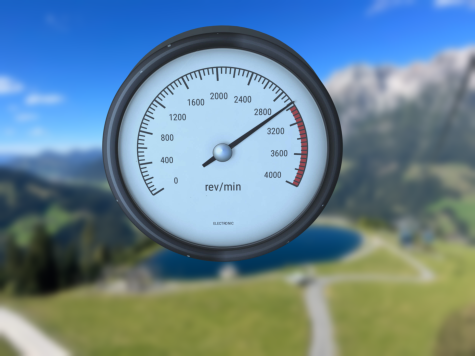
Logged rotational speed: 2950 rpm
